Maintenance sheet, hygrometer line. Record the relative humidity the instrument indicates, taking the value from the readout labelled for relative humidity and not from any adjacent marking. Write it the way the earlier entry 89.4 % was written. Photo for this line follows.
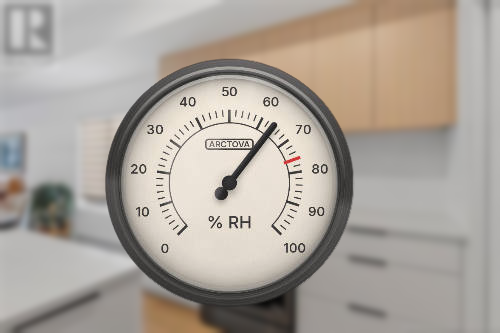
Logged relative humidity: 64 %
